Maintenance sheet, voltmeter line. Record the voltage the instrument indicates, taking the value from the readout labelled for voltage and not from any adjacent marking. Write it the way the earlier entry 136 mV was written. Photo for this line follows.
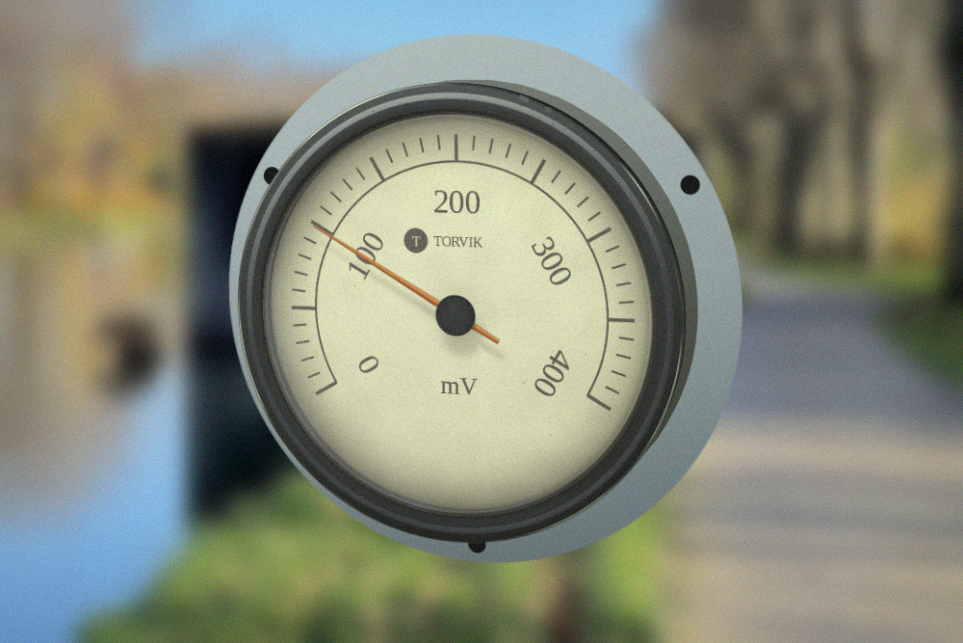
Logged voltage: 100 mV
